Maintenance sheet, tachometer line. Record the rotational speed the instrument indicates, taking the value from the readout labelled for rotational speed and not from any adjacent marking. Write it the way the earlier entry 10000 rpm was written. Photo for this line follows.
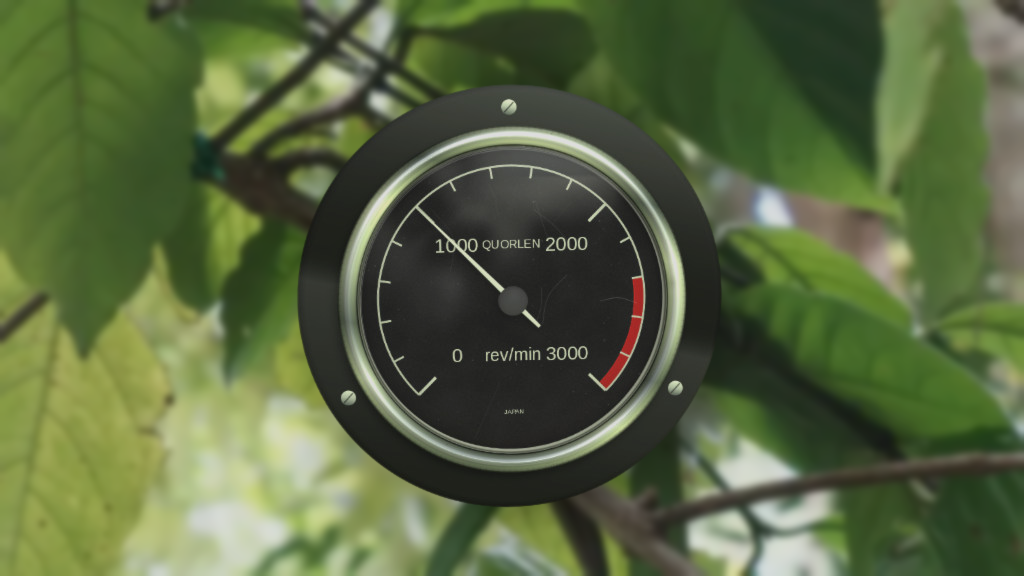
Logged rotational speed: 1000 rpm
